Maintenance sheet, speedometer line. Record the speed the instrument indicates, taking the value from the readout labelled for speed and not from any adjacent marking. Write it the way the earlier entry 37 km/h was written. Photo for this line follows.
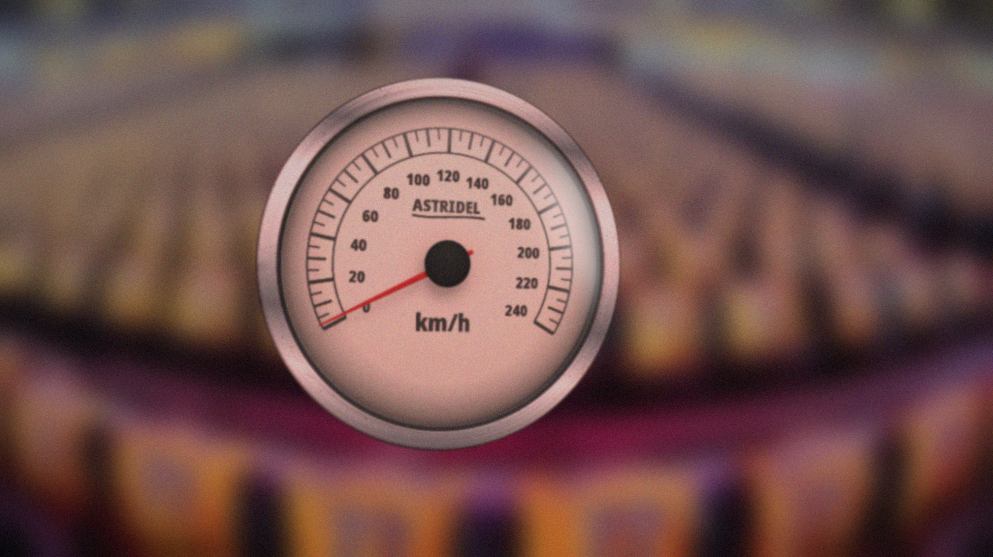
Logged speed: 2.5 km/h
